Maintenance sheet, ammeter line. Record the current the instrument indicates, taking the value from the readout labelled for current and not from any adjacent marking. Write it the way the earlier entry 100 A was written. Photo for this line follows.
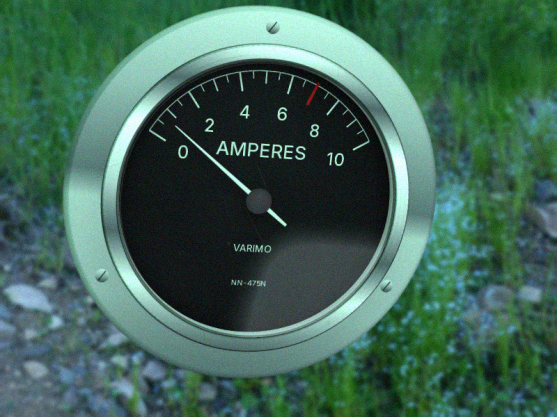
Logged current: 0.75 A
